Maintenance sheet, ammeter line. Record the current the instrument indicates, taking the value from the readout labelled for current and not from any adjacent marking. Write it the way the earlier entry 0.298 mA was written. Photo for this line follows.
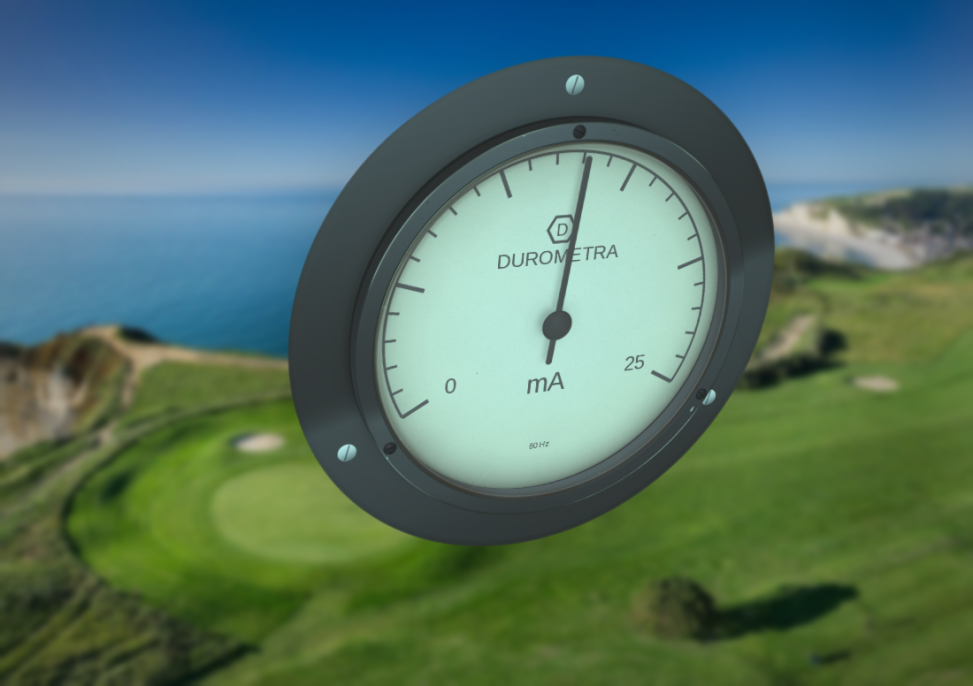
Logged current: 13 mA
